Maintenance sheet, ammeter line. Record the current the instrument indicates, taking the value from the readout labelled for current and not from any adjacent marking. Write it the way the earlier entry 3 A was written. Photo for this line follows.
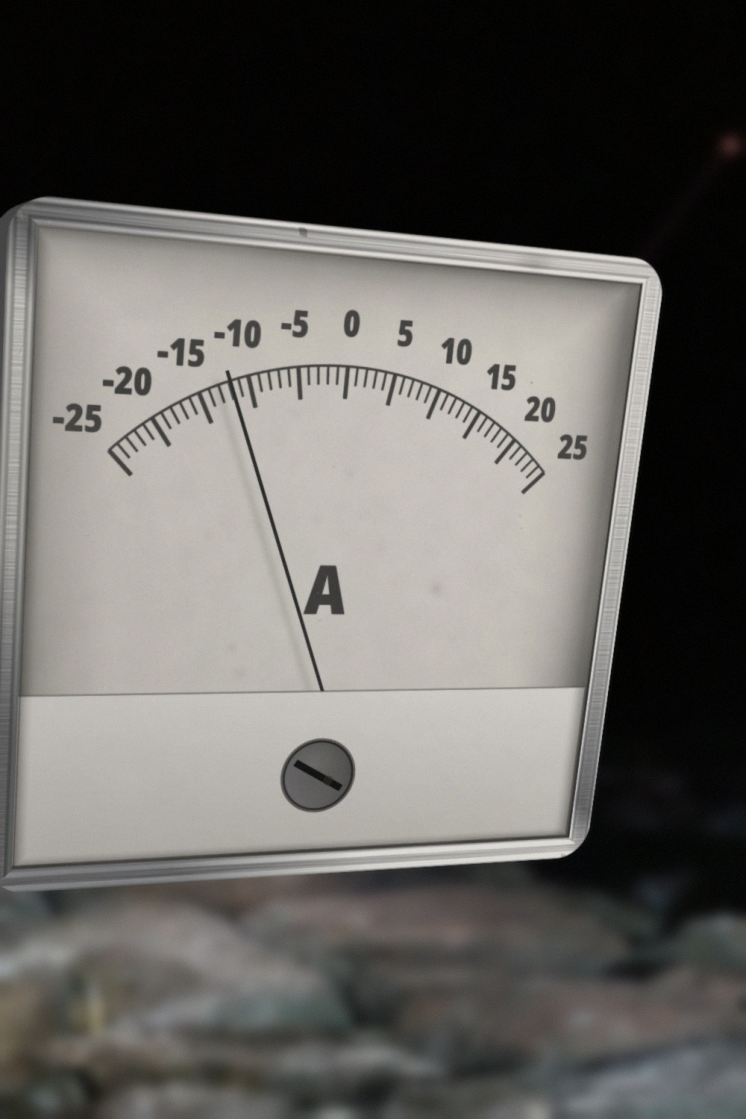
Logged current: -12 A
